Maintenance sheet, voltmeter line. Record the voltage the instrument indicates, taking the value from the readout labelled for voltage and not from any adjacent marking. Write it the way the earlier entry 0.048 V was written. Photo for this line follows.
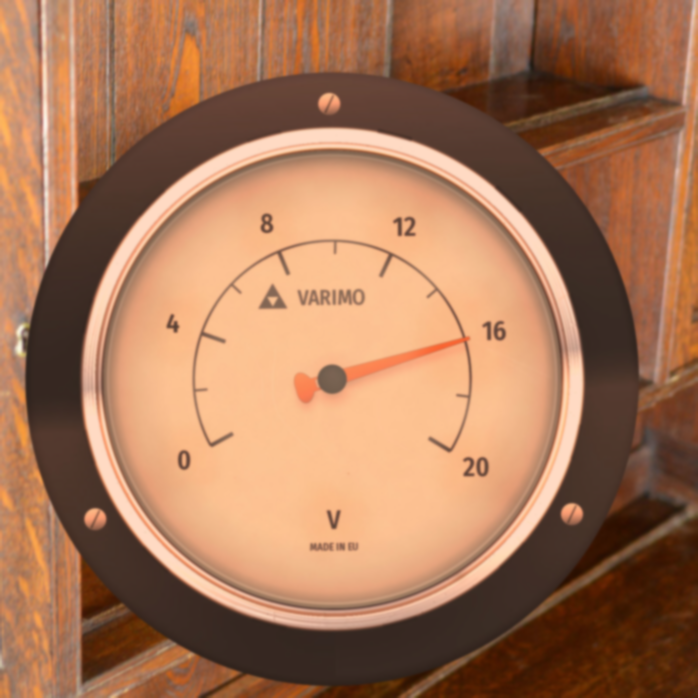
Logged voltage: 16 V
